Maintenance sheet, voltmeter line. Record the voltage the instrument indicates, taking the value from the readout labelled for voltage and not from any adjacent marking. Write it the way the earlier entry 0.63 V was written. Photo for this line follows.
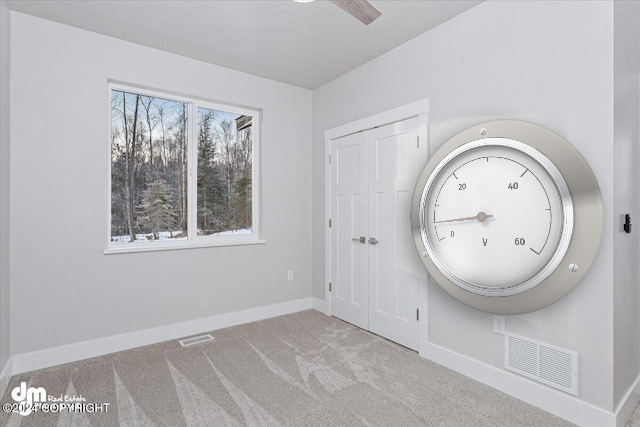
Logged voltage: 5 V
